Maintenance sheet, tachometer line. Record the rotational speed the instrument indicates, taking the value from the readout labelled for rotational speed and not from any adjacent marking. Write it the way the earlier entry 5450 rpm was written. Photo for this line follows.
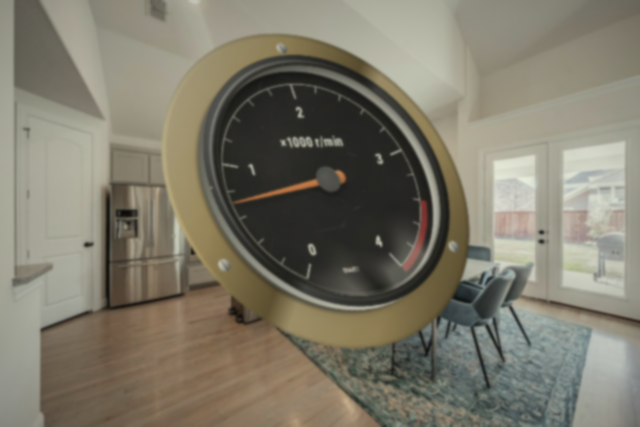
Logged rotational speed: 700 rpm
